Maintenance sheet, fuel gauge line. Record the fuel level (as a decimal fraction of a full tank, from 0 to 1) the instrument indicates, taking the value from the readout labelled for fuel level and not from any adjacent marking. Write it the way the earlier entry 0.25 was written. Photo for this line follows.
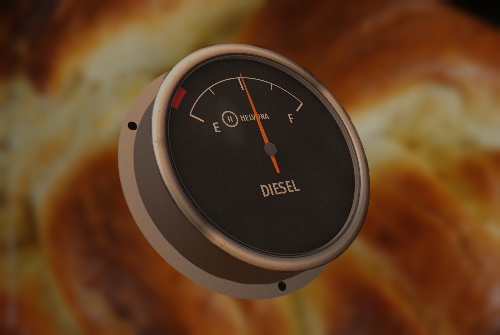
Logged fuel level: 0.5
